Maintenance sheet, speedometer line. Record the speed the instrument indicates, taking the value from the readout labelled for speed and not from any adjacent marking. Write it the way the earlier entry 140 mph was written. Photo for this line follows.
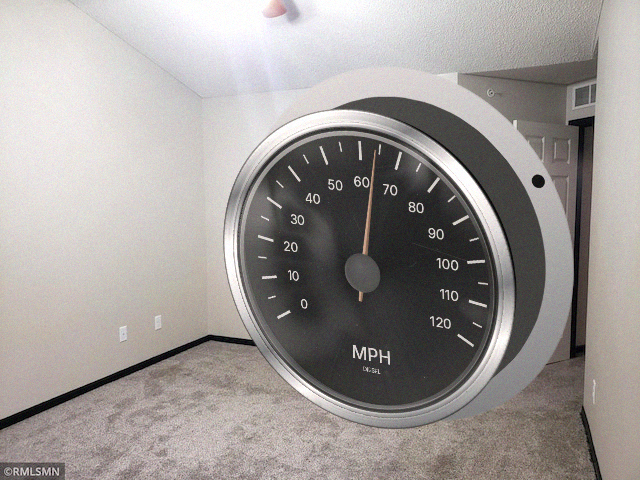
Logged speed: 65 mph
